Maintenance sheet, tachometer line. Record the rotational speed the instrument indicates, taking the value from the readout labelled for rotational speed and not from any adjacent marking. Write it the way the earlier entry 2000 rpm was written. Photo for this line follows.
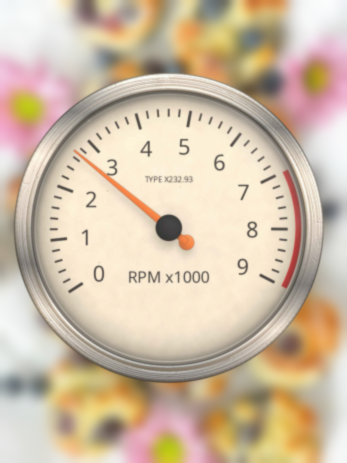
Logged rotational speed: 2700 rpm
